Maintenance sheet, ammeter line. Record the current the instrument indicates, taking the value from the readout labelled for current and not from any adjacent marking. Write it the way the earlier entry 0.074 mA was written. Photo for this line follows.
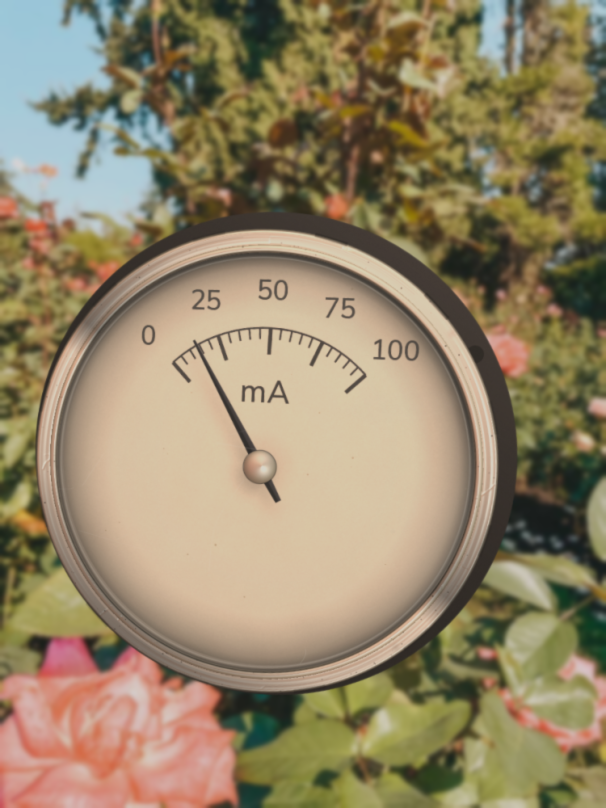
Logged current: 15 mA
